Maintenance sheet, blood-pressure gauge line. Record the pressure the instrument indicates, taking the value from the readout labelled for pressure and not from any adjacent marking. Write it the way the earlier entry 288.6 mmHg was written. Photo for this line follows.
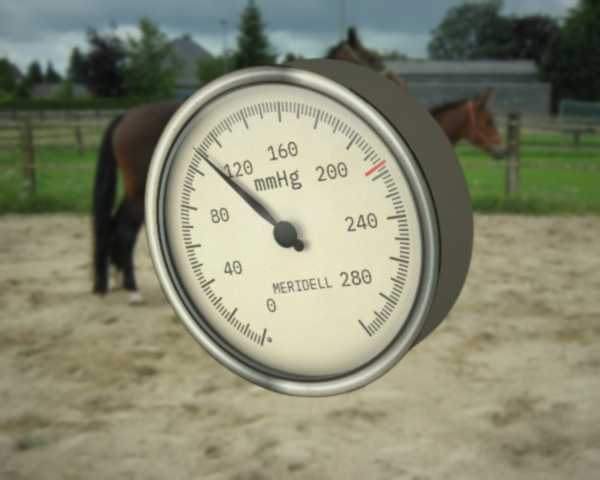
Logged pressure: 110 mmHg
